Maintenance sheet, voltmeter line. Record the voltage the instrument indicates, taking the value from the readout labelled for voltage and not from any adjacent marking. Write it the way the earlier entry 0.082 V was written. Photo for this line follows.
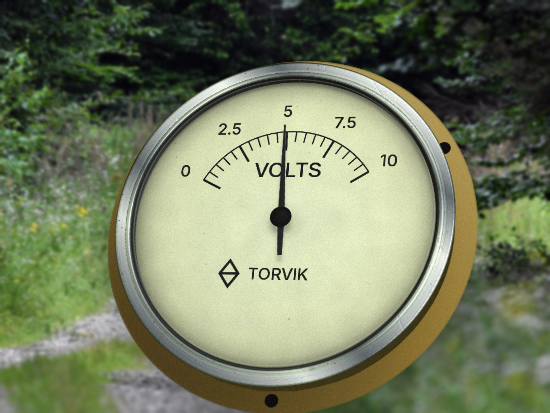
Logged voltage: 5 V
